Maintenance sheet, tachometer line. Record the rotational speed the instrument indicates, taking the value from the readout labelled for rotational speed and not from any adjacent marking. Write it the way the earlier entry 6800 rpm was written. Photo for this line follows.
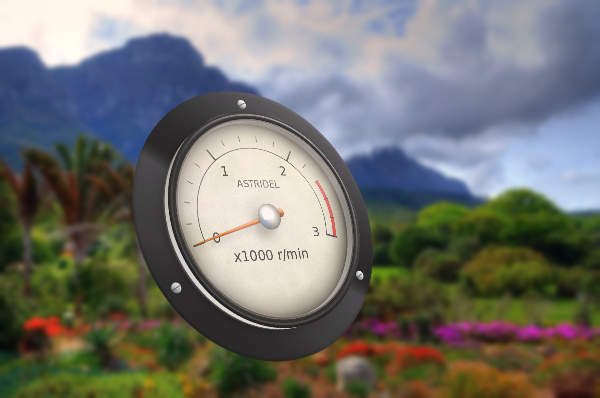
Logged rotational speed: 0 rpm
